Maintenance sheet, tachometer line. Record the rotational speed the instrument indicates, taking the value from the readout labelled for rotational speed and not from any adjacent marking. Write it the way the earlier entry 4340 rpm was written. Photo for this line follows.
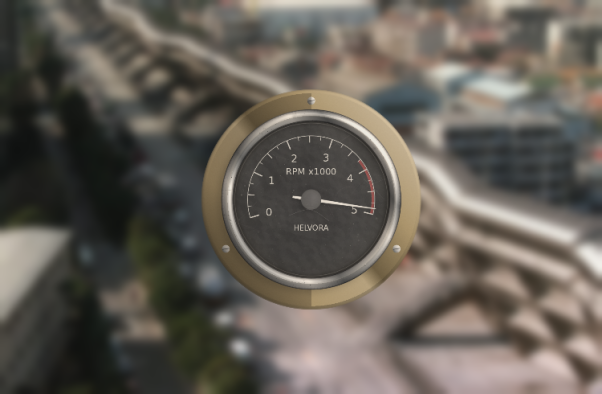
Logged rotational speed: 4875 rpm
